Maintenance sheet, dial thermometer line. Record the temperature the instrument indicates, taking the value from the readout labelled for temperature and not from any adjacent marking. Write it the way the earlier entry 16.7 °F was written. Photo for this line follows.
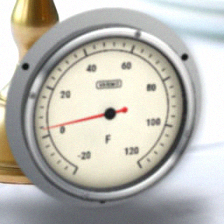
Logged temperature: 4 °F
